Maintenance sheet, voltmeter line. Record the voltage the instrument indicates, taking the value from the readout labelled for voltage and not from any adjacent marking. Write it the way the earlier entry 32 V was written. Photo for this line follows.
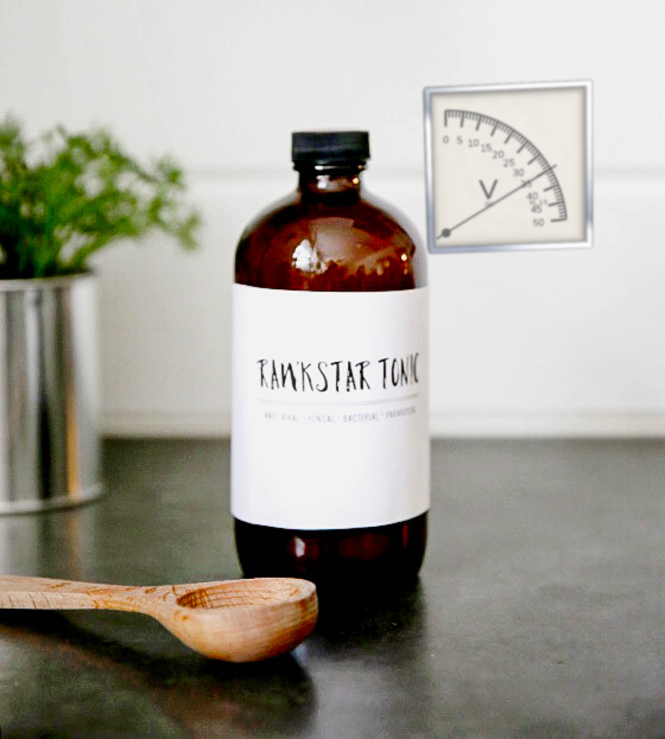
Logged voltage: 35 V
